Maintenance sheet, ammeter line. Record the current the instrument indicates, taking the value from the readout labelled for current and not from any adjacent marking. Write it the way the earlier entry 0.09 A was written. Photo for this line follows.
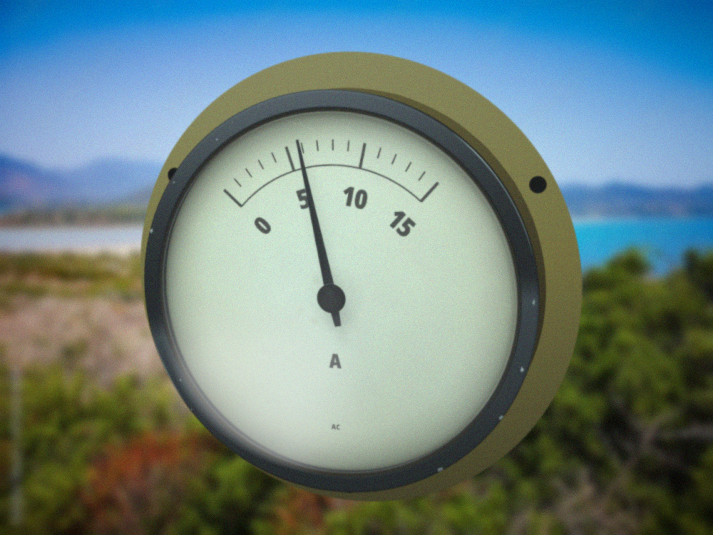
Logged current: 6 A
